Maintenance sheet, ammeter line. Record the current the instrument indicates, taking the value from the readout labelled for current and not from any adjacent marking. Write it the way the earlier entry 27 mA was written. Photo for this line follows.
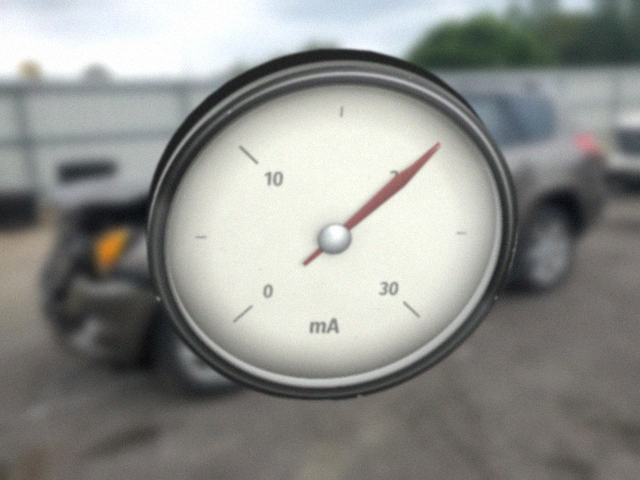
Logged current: 20 mA
